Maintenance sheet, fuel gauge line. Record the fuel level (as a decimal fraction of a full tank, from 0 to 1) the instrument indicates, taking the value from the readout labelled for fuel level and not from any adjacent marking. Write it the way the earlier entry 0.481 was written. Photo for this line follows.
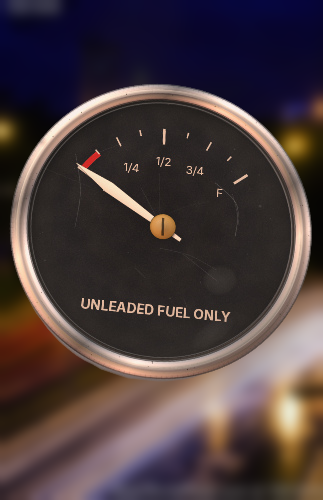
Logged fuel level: 0
